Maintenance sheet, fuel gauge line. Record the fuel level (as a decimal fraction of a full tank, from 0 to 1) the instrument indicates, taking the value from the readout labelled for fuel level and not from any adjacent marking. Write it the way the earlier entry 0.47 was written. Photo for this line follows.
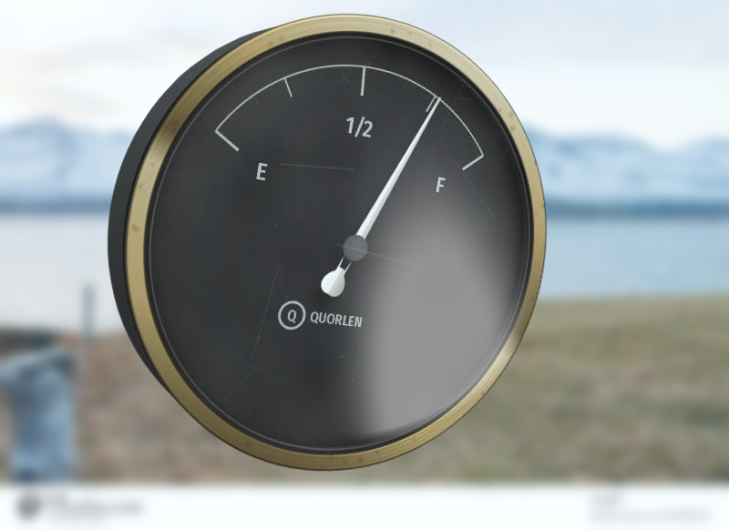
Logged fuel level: 0.75
